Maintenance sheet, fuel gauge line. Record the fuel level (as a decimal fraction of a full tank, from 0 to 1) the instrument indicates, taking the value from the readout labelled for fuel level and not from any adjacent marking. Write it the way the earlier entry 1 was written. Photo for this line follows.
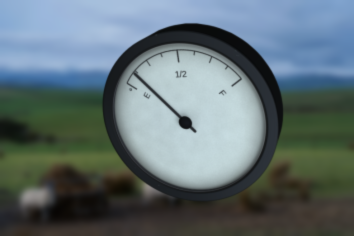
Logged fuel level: 0.125
